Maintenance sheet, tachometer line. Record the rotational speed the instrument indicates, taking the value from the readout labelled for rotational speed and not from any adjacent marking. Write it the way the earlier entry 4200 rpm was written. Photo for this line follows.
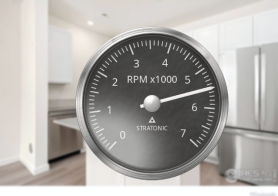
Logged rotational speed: 5500 rpm
